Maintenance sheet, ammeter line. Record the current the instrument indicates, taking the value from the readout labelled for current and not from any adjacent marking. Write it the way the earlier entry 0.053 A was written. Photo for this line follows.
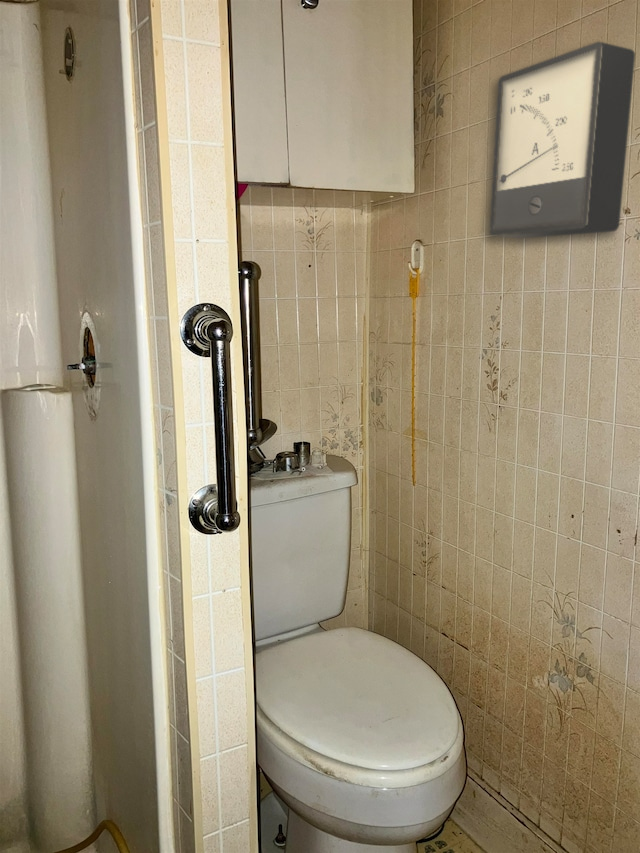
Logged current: 225 A
